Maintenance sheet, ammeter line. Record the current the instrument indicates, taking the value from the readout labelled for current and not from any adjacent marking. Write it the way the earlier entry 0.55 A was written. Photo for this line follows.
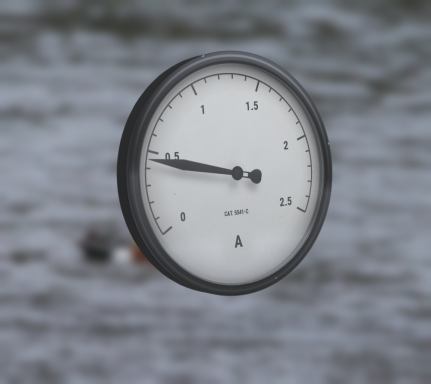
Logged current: 0.45 A
